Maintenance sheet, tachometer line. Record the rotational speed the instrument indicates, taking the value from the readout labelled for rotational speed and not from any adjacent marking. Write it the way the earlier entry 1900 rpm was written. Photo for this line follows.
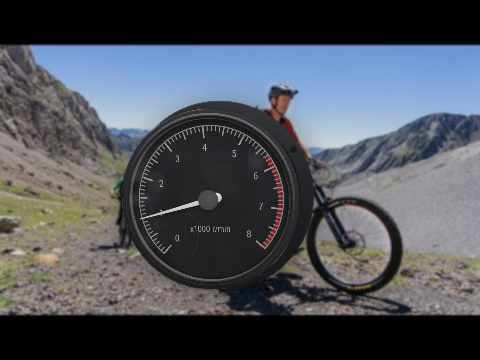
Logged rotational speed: 1000 rpm
